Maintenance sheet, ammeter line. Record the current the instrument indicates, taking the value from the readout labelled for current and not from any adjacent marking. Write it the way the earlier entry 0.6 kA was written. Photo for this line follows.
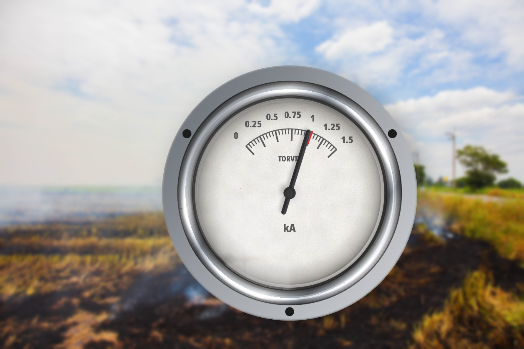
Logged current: 1 kA
